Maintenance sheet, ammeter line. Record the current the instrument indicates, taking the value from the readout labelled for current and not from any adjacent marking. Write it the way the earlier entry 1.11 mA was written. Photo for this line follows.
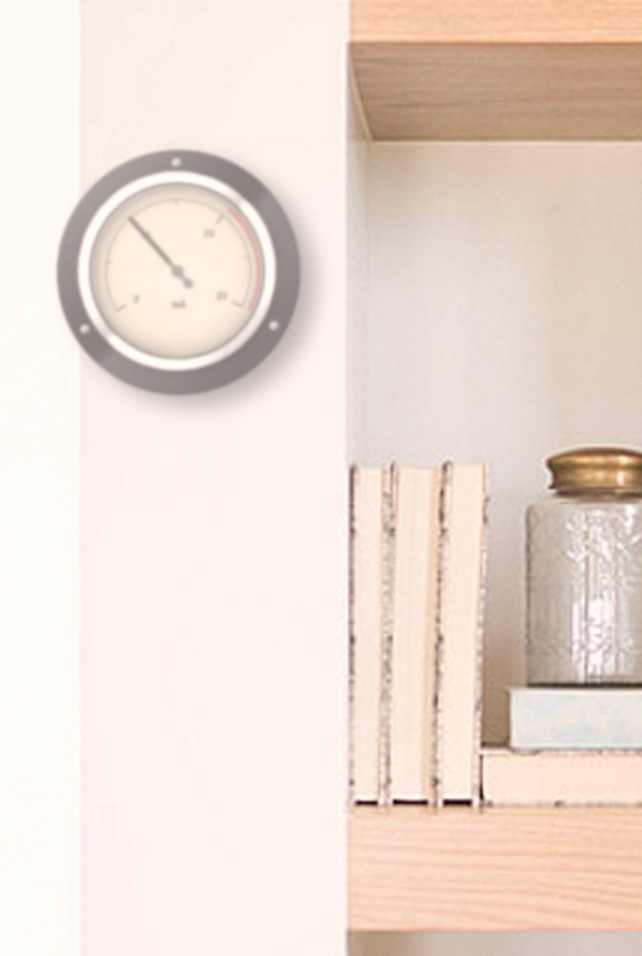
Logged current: 10 mA
